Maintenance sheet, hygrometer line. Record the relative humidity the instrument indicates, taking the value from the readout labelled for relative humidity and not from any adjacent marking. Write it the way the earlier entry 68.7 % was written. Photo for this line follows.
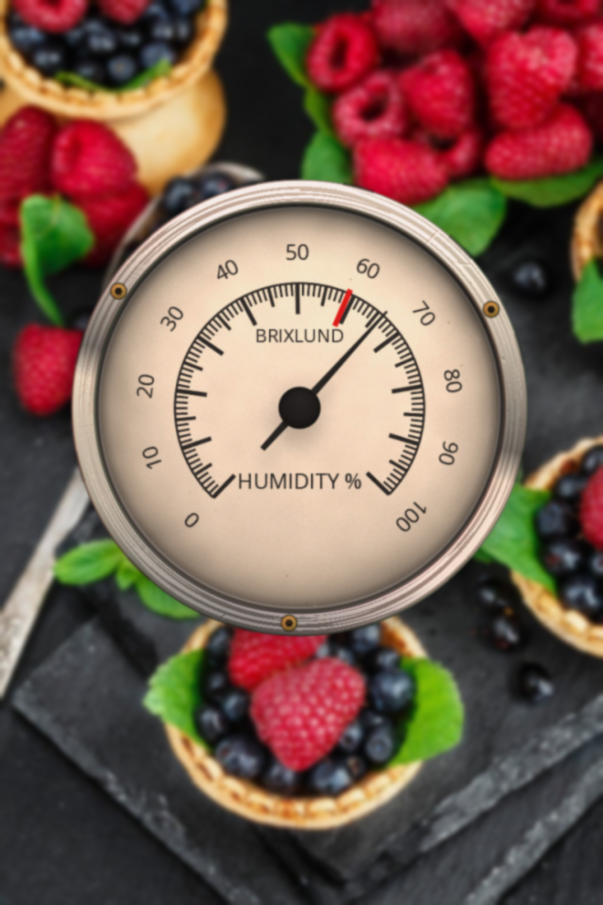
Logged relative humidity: 66 %
